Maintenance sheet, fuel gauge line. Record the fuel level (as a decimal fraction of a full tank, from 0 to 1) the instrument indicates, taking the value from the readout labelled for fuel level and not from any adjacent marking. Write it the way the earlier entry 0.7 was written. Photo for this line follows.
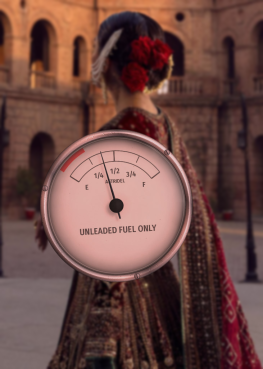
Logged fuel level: 0.375
